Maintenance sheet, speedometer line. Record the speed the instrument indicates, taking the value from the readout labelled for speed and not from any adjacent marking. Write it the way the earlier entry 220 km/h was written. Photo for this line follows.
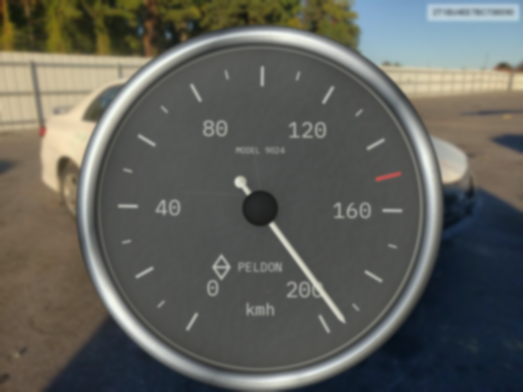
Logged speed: 195 km/h
